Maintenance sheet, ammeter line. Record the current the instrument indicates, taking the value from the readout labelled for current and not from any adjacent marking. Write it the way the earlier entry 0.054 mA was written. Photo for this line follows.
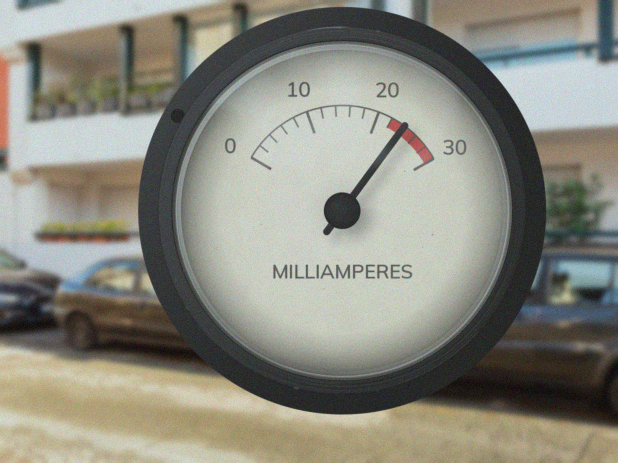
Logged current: 24 mA
